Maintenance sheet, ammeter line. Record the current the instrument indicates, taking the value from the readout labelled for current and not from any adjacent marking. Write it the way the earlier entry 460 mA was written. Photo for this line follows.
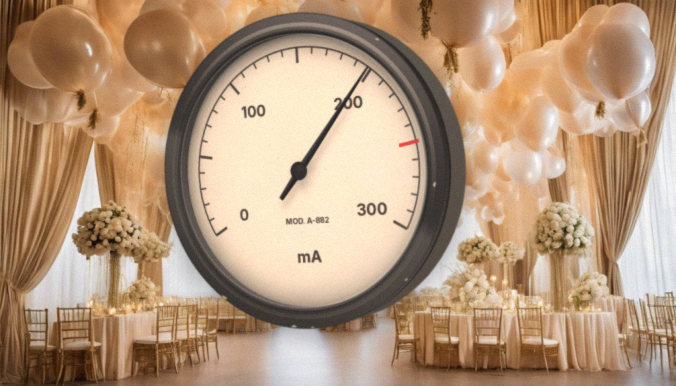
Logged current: 200 mA
